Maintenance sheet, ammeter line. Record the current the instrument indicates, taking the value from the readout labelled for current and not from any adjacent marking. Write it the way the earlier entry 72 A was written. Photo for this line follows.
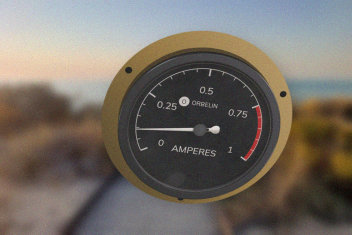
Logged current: 0.1 A
